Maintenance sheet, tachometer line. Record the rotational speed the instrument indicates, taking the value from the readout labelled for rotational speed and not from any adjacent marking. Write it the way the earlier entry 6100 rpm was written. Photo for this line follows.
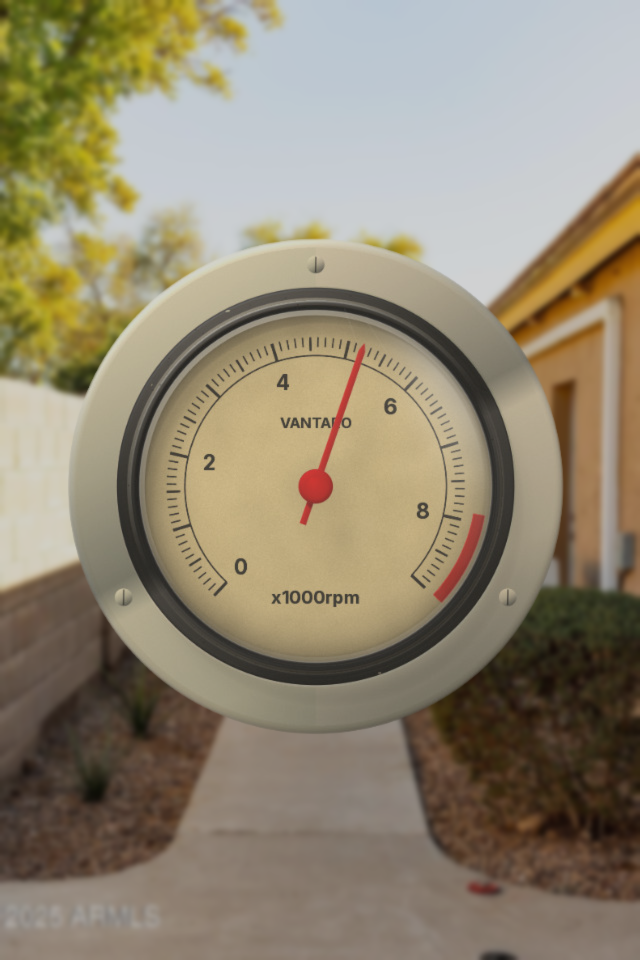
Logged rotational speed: 5200 rpm
